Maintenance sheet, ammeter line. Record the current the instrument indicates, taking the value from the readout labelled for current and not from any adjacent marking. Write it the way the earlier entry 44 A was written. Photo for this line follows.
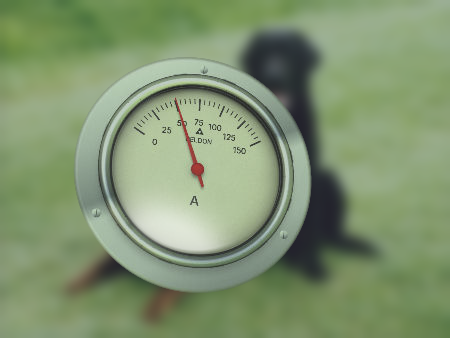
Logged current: 50 A
